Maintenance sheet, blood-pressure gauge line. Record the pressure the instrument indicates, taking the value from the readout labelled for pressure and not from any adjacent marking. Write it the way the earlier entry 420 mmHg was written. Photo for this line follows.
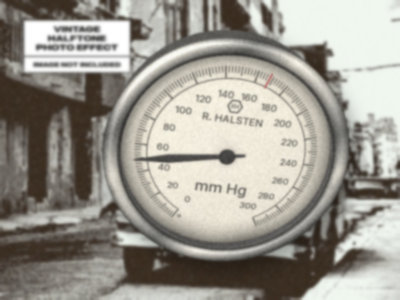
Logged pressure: 50 mmHg
